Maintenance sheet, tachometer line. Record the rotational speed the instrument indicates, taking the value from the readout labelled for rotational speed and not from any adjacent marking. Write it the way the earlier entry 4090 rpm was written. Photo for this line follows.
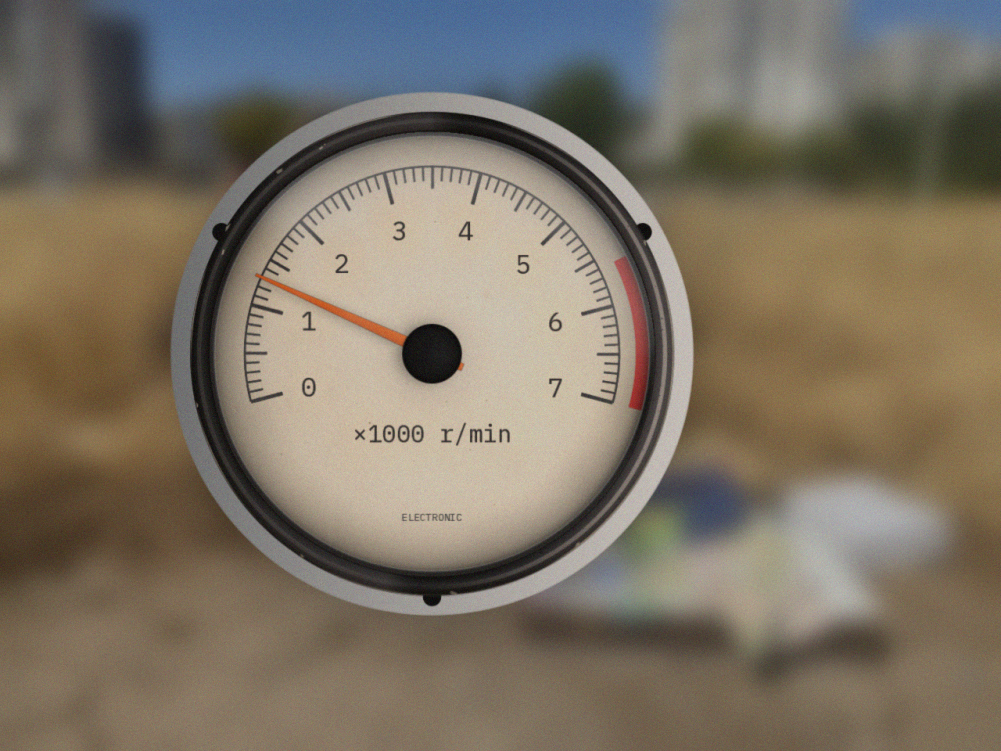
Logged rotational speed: 1300 rpm
